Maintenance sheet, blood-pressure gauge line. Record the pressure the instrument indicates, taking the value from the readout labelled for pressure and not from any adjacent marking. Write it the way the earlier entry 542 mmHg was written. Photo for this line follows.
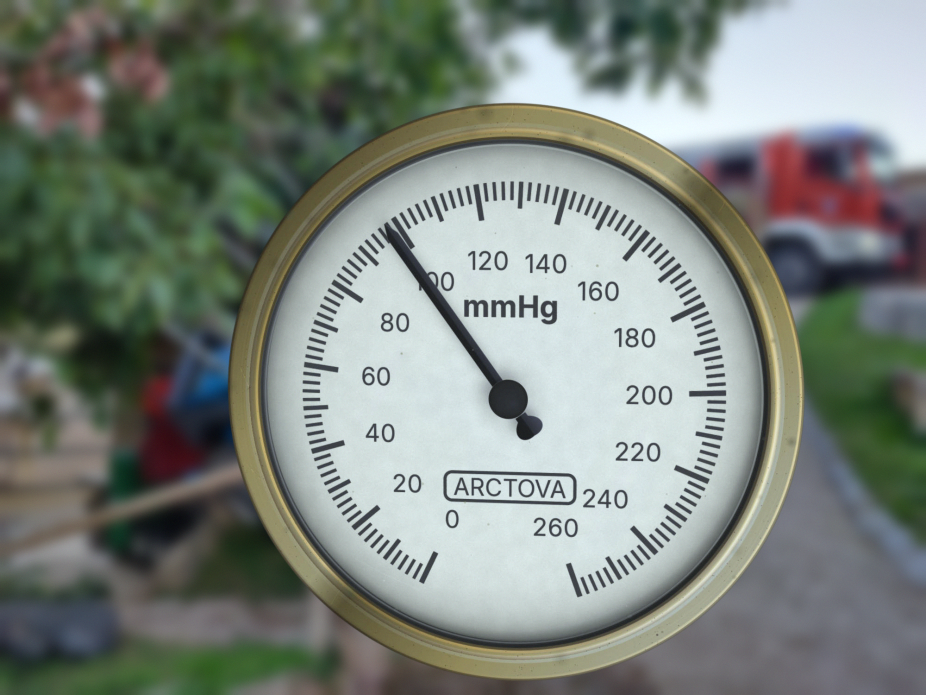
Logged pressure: 98 mmHg
